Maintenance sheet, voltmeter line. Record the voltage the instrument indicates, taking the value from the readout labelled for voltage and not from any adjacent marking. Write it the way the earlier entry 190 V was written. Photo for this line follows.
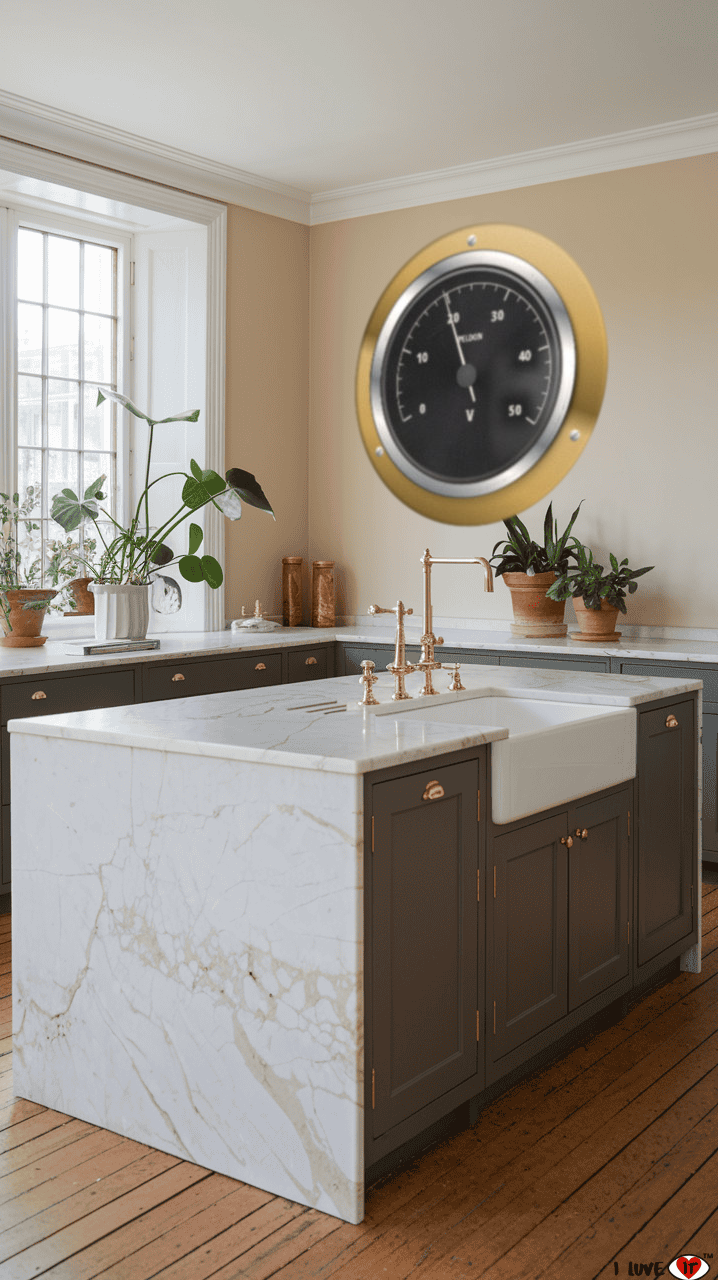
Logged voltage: 20 V
